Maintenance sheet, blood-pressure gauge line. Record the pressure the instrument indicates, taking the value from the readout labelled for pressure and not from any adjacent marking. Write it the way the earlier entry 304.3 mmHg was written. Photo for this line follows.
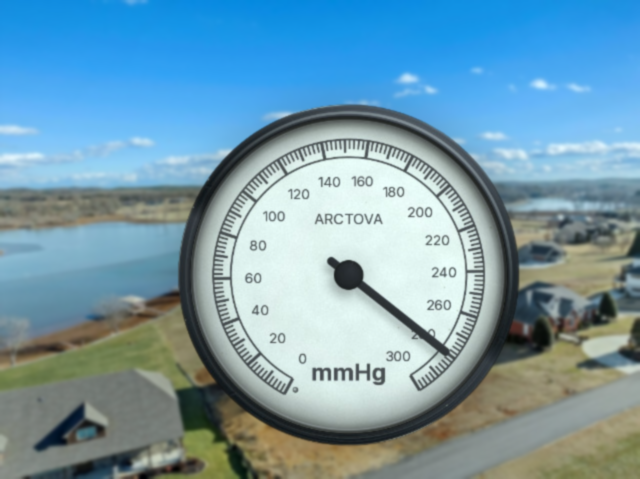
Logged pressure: 280 mmHg
